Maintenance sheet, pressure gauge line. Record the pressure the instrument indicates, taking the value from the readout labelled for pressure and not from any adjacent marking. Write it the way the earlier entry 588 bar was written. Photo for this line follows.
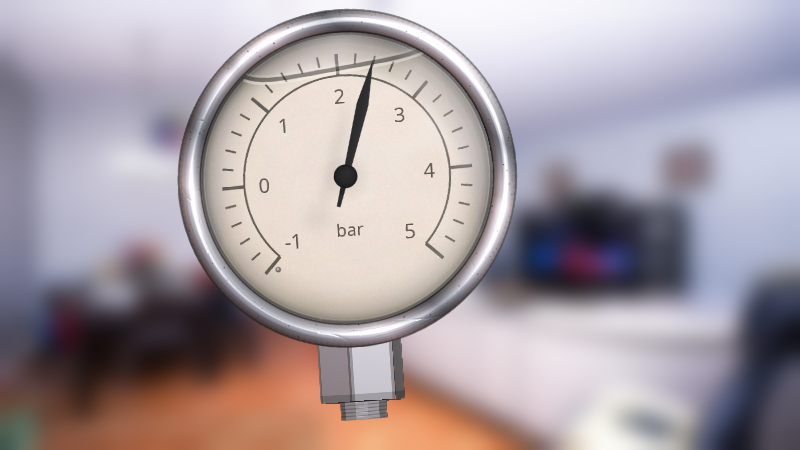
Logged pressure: 2.4 bar
